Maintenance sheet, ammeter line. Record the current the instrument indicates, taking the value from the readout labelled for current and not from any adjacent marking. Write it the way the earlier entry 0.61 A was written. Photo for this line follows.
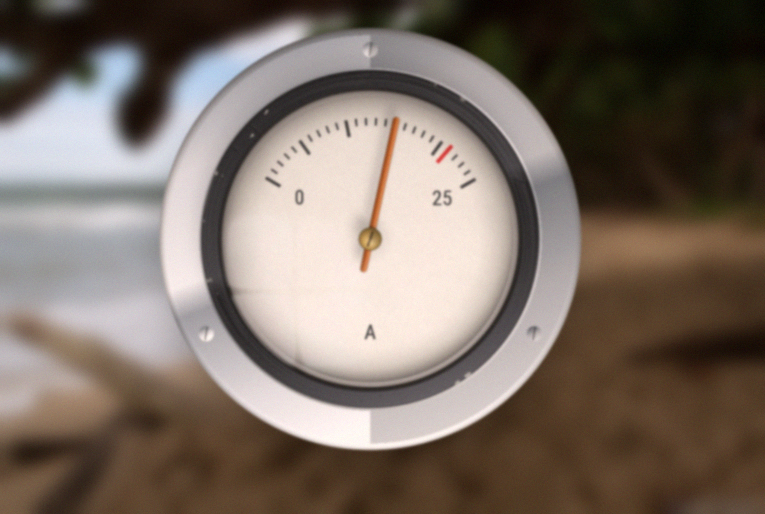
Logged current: 15 A
